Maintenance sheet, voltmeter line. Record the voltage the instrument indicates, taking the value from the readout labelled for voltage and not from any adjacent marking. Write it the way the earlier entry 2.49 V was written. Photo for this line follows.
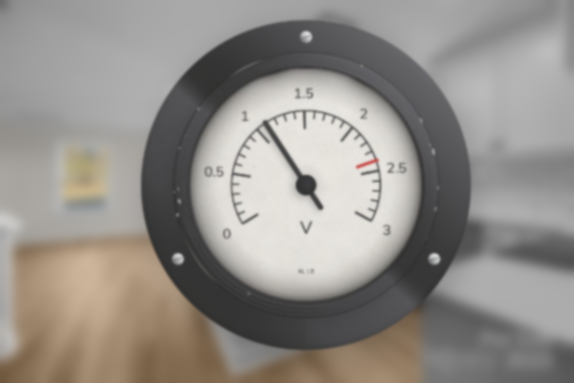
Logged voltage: 1.1 V
